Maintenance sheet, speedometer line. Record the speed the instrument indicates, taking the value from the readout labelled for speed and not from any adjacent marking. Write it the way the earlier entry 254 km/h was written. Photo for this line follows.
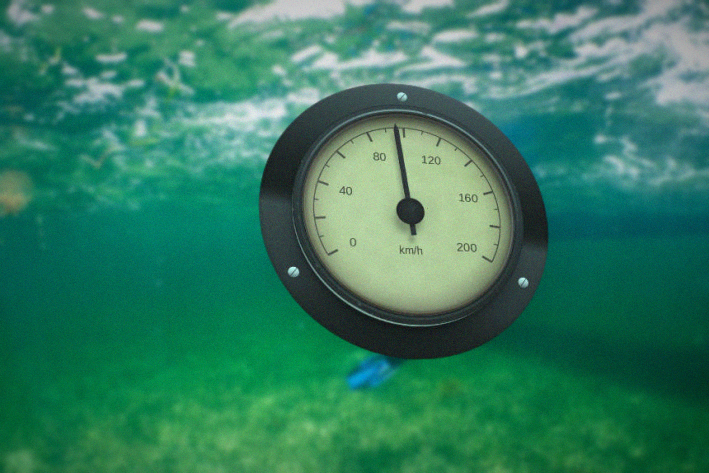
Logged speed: 95 km/h
